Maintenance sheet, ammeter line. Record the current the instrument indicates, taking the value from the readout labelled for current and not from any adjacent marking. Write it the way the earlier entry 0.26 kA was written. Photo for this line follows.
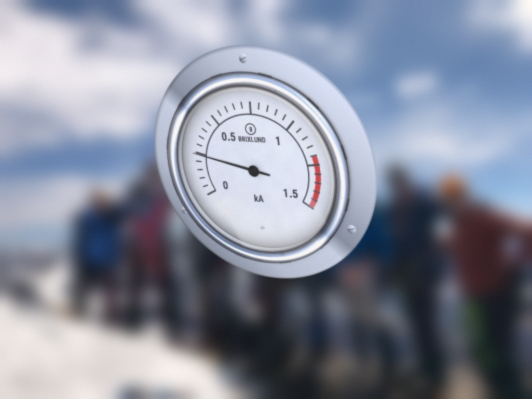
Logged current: 0.25 kA
